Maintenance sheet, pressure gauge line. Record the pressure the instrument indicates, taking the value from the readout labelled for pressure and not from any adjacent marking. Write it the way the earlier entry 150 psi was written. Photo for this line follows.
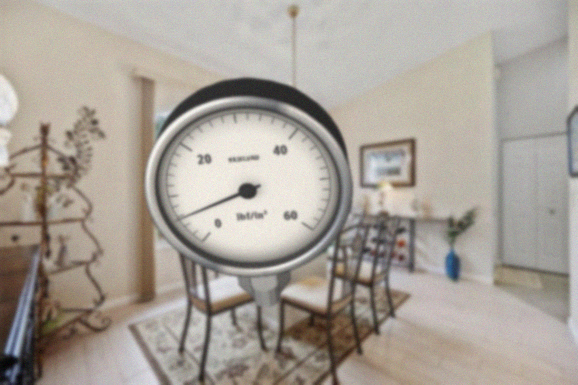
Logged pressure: 6 psi
